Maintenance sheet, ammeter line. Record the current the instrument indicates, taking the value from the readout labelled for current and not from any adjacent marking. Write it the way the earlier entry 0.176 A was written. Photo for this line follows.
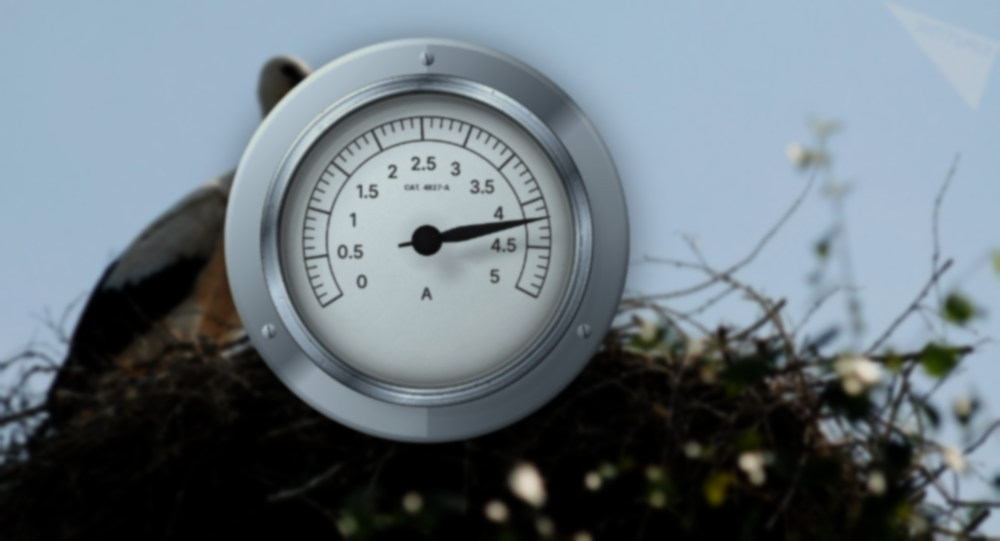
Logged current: 4.2 A
